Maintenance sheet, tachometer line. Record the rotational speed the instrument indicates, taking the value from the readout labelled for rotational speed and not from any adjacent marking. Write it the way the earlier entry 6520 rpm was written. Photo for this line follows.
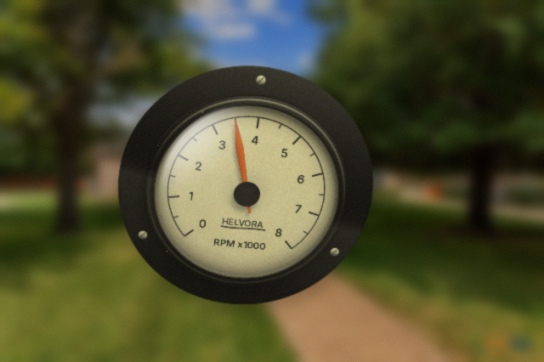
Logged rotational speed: 3500 rpm
